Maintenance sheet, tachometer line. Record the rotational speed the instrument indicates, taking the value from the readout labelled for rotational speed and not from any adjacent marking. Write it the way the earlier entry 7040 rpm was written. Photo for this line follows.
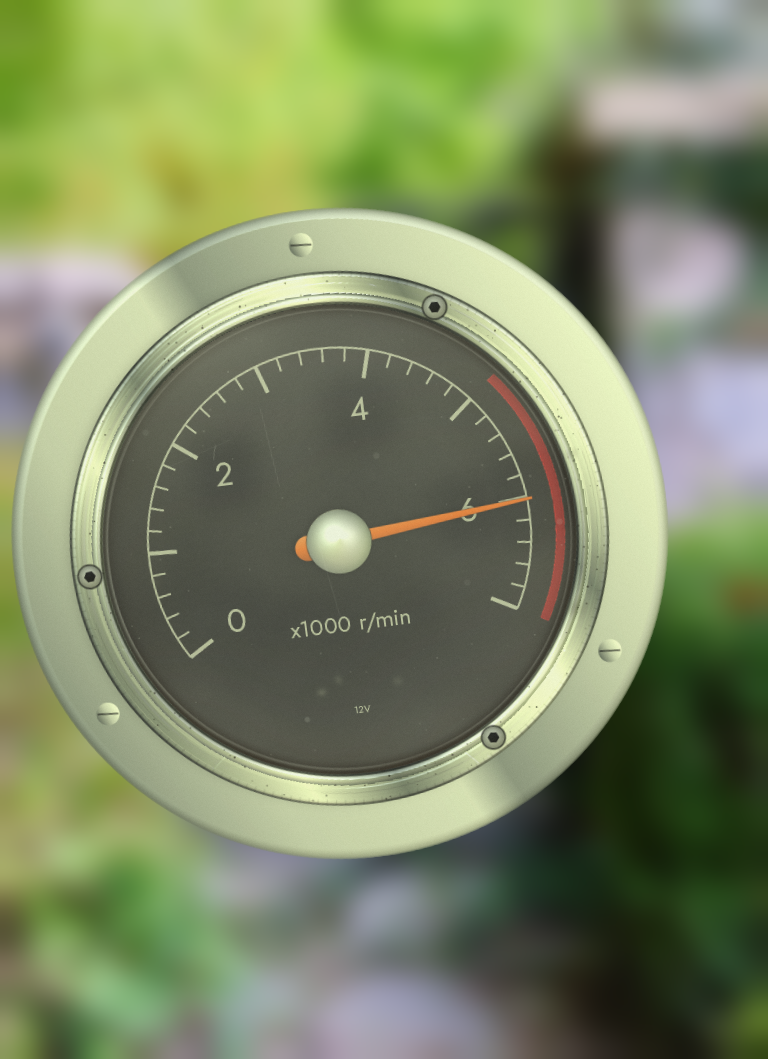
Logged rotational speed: 6000 rpm
